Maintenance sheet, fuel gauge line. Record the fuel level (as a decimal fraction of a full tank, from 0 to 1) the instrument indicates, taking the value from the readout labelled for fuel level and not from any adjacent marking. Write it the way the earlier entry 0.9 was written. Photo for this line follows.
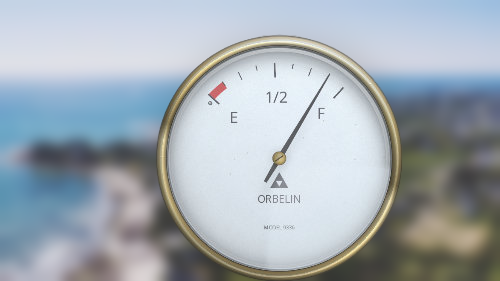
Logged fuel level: 0.875
